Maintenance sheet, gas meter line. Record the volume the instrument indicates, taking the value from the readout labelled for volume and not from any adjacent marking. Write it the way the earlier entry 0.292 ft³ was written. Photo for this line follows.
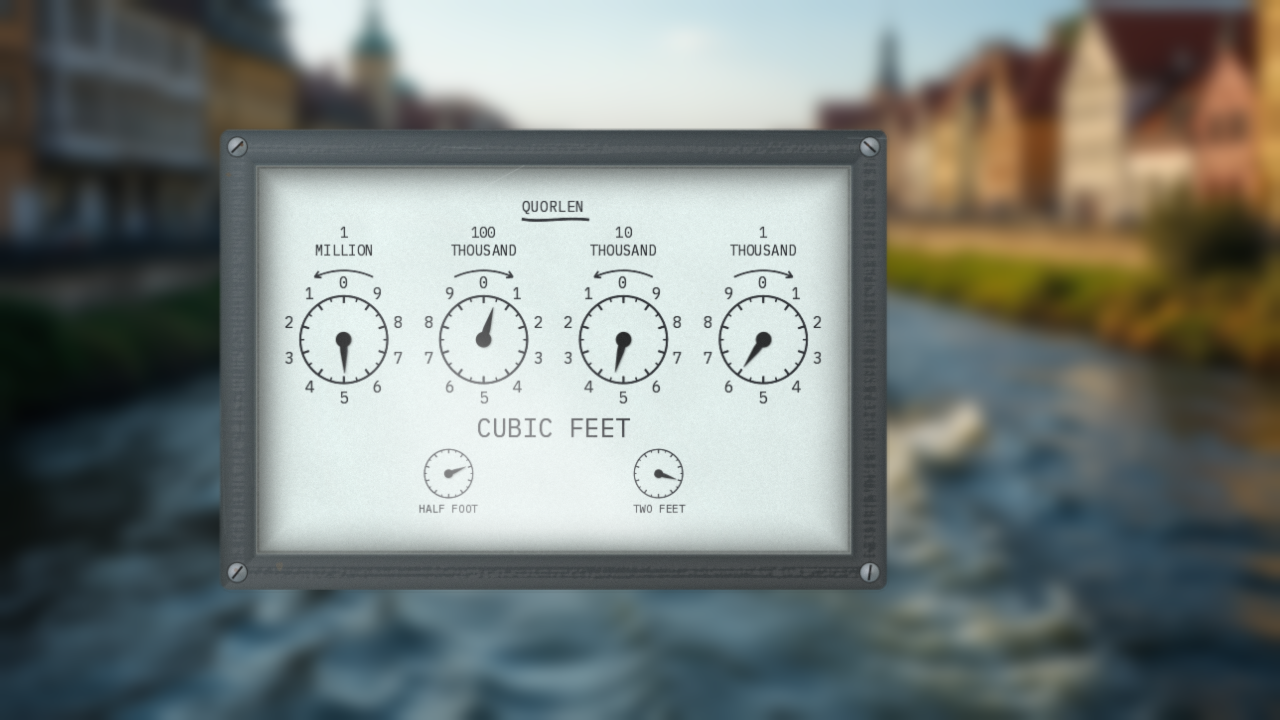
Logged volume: 504600 ft³
